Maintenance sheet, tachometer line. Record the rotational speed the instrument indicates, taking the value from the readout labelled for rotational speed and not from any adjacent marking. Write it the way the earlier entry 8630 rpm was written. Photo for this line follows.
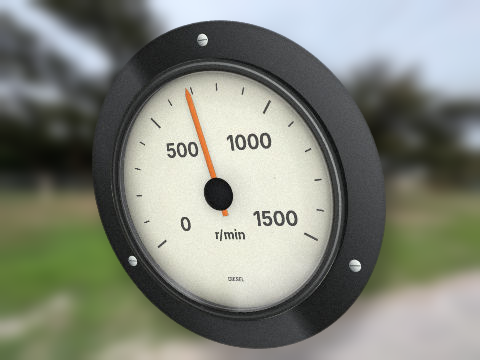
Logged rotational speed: 700 rpm
